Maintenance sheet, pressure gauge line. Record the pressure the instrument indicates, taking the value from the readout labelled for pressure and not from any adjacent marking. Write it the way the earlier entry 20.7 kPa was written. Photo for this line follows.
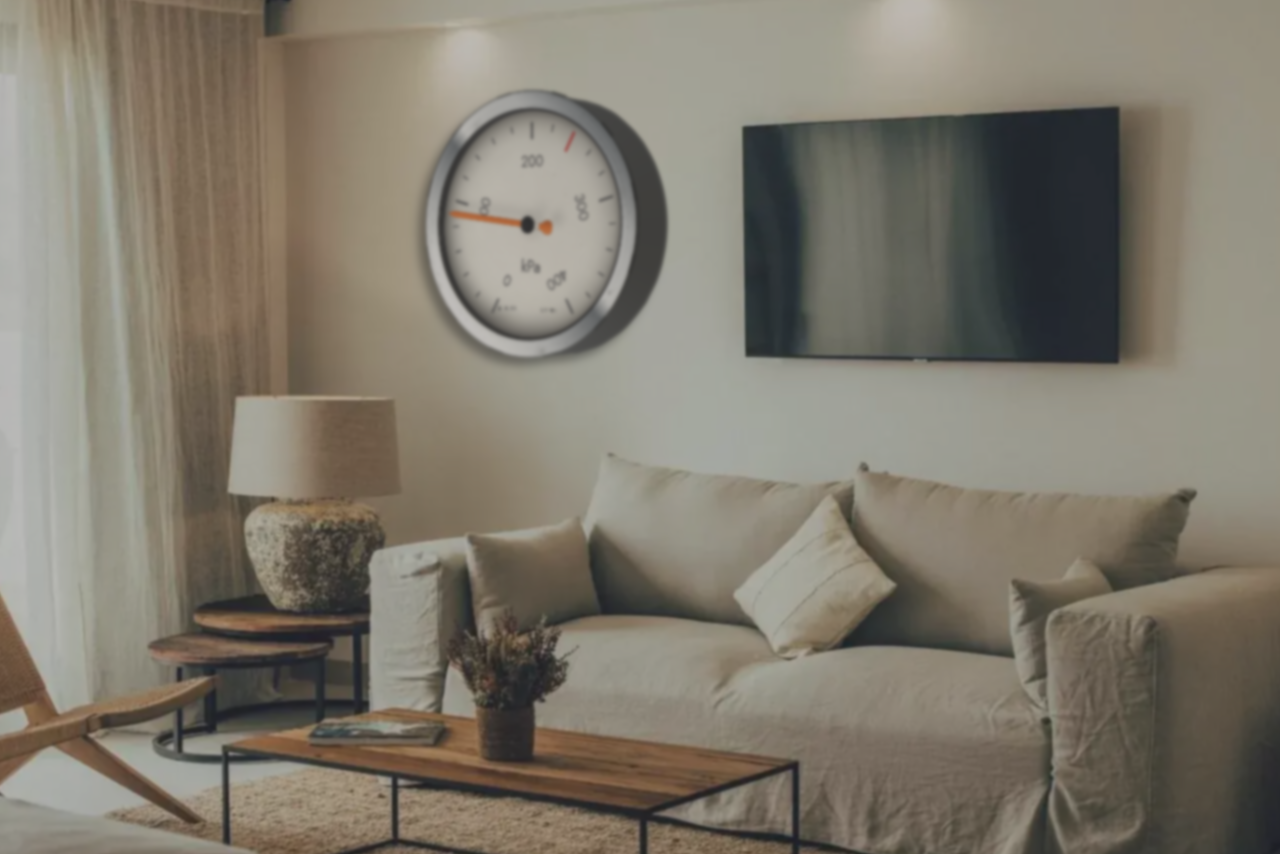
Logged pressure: 90 kPa
